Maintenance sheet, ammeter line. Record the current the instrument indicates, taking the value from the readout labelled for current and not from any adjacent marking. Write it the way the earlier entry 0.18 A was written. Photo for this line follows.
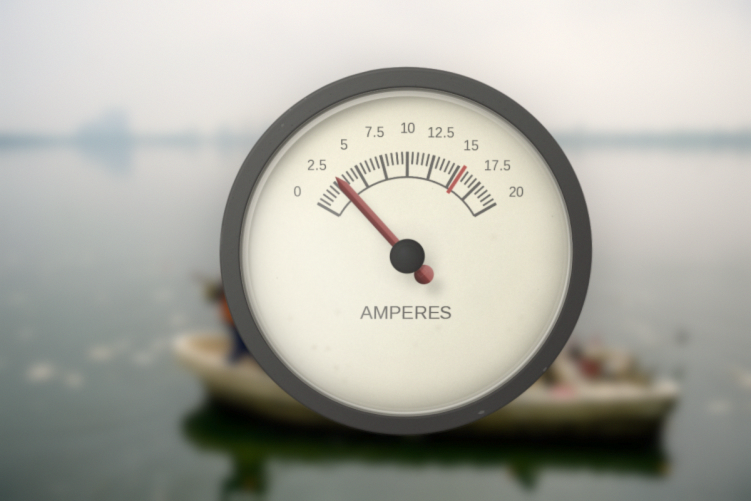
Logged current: 3 A
